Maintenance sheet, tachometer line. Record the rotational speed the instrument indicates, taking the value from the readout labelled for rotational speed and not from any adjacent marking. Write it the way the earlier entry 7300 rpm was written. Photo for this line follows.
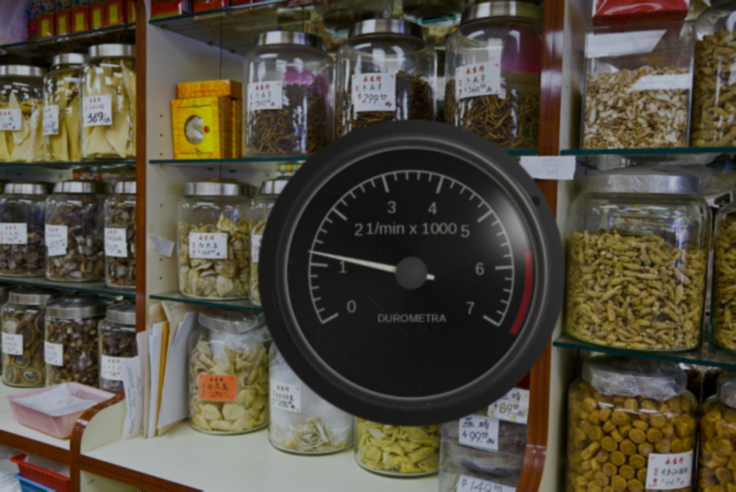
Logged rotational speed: 1200 rpm
